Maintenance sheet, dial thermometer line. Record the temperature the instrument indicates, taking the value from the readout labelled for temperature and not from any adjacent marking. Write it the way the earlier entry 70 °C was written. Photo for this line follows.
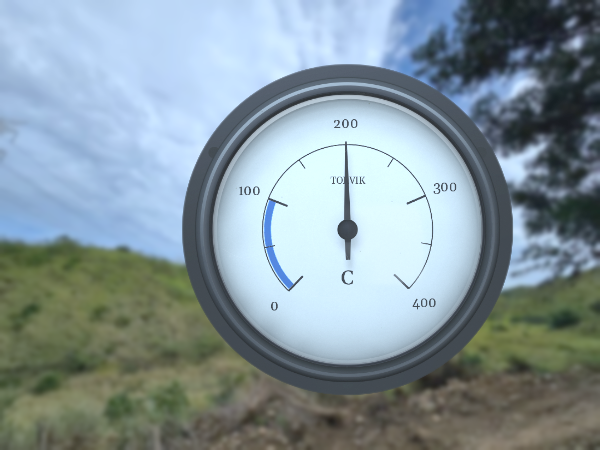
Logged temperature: 200 °C
